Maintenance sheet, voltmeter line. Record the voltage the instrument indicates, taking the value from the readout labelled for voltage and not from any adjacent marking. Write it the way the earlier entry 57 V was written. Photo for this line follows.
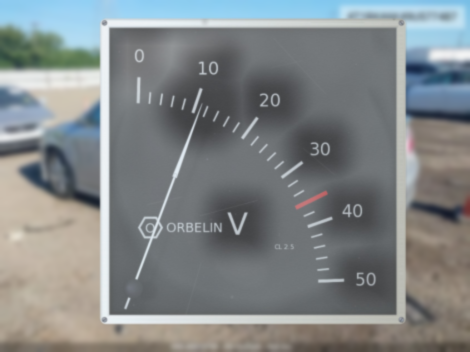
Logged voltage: 11 V
